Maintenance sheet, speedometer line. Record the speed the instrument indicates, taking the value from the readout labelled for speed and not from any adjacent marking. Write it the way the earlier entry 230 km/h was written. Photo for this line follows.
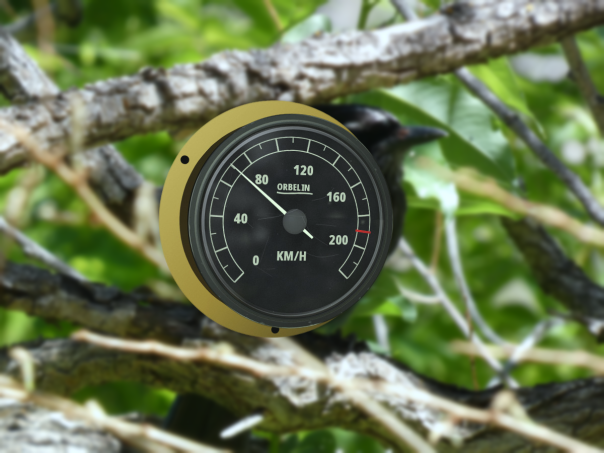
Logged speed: 70 km/h
